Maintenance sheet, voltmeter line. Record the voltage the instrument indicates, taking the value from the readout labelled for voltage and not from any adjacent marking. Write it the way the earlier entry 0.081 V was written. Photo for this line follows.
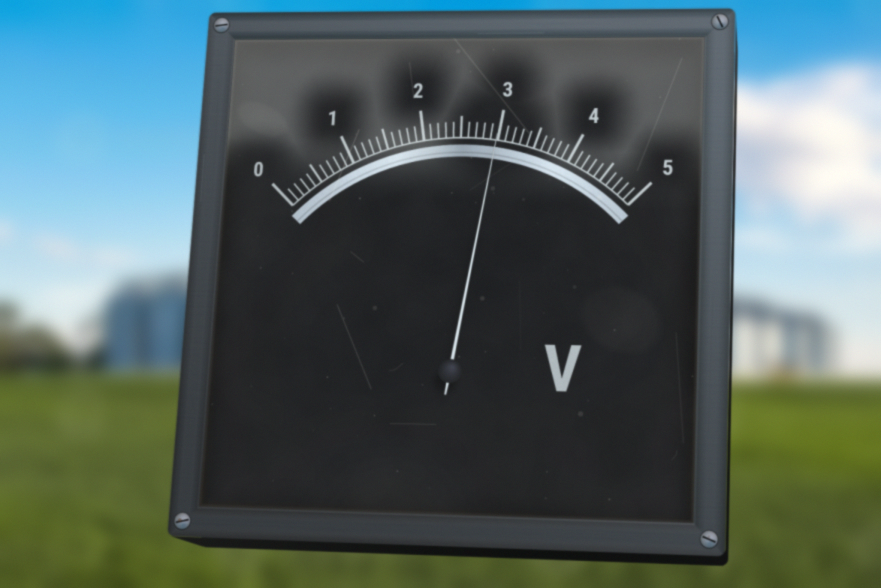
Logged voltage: 3 V
